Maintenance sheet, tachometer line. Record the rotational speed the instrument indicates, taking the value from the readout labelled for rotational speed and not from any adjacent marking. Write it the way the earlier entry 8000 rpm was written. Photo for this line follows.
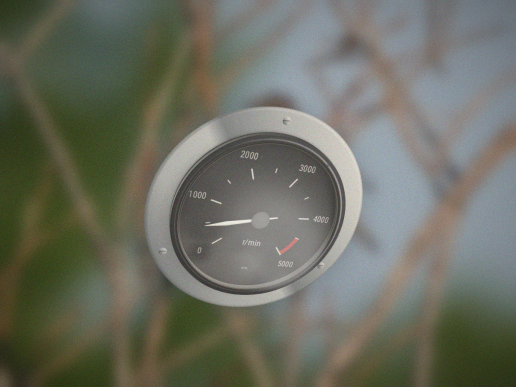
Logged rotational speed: 500 rpm
